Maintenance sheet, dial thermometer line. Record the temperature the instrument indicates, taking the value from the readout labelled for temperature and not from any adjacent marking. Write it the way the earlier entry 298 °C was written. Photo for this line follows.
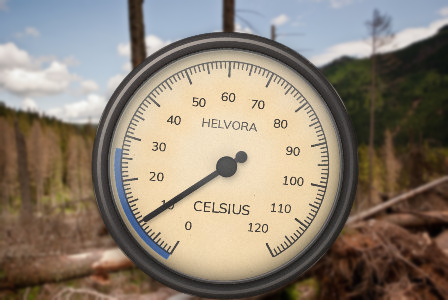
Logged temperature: 10 °C
